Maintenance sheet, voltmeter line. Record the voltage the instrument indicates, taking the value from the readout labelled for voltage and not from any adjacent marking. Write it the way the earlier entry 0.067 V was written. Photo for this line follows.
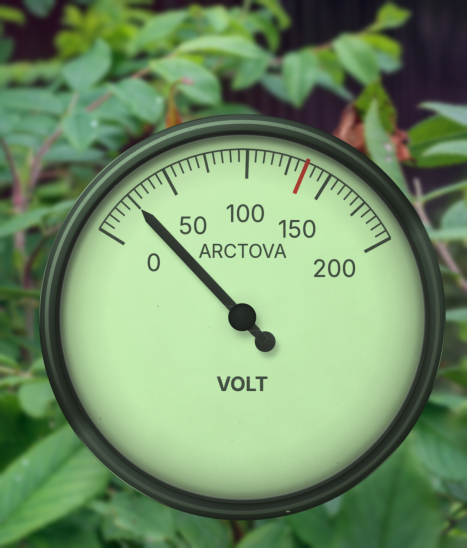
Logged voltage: 25 V
